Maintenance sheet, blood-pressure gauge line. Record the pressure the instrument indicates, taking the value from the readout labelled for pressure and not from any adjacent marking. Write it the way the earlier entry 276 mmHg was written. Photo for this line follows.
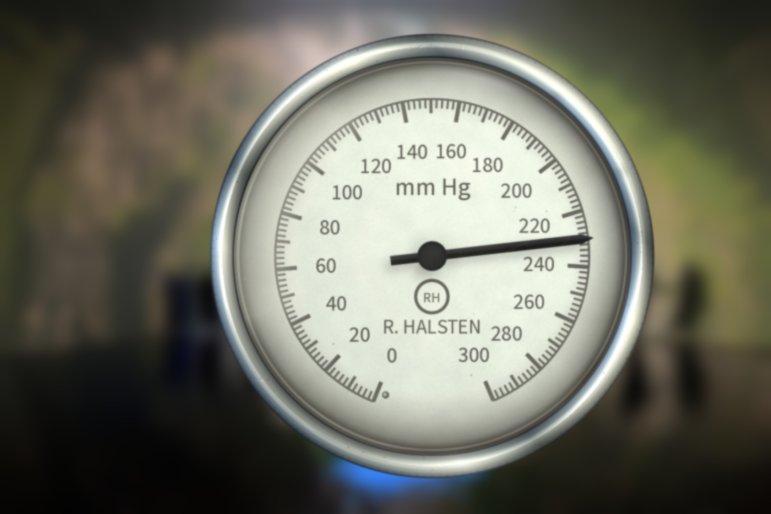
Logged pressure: 230 mmHg
